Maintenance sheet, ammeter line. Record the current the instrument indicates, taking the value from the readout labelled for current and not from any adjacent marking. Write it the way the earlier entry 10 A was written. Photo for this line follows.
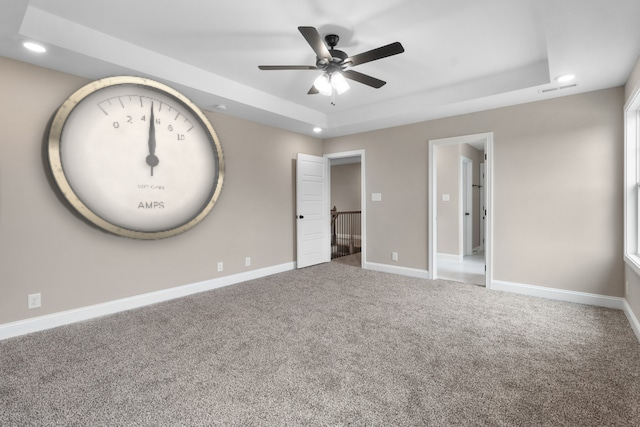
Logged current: 5 A
